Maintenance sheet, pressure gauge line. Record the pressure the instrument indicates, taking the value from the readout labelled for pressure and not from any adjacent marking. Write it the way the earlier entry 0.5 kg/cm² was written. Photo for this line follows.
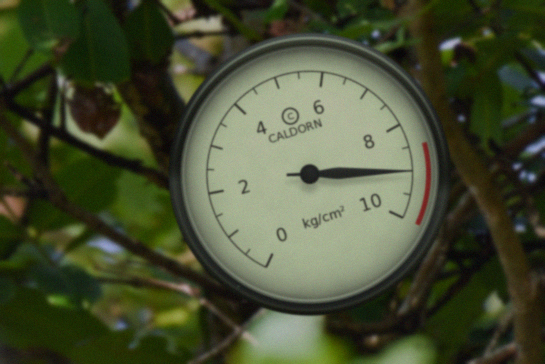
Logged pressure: 9 kg/cm²
